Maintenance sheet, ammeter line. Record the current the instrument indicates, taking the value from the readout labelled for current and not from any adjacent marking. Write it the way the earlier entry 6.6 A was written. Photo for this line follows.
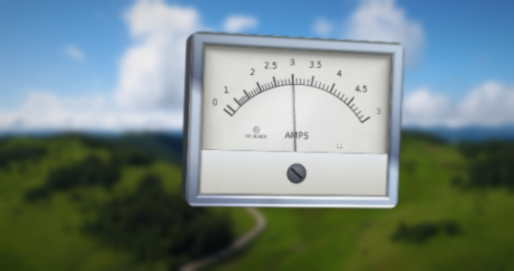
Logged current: 3 A
